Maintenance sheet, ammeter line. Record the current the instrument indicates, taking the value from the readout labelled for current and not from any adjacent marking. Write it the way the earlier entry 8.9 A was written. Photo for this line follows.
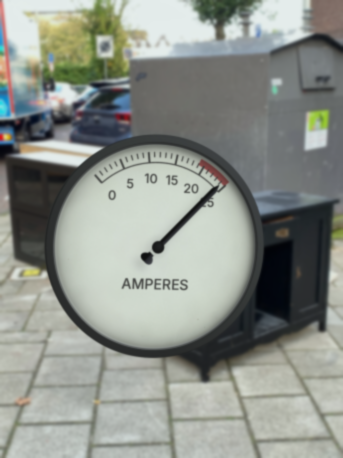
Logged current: 24 A
